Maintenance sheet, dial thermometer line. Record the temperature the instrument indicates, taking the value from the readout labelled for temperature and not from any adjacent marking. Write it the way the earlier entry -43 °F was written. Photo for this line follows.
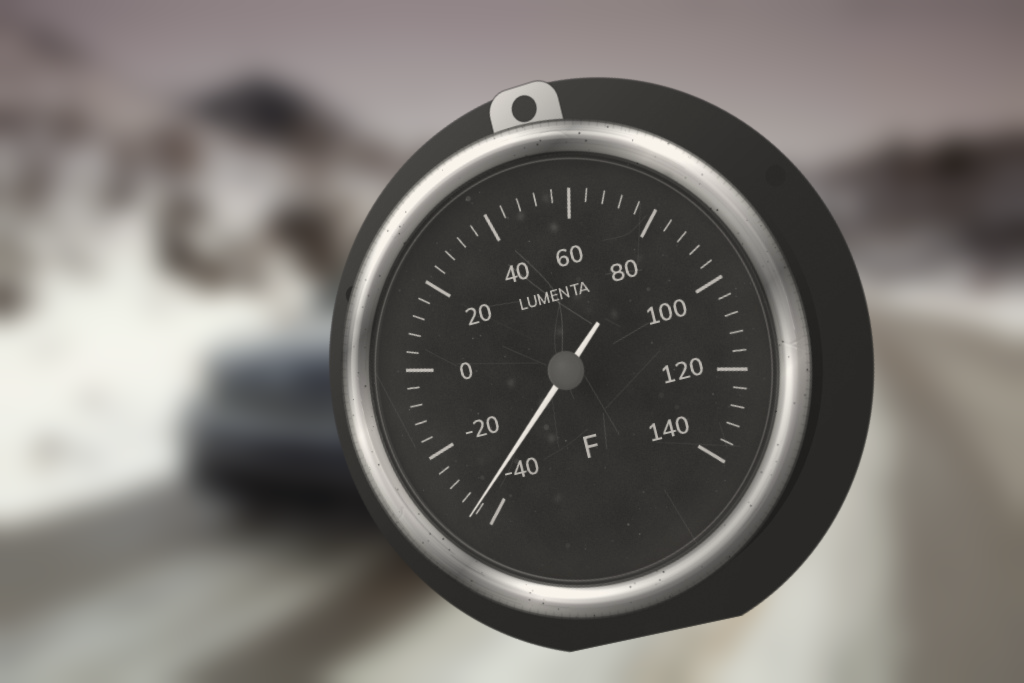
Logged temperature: -36 °F
